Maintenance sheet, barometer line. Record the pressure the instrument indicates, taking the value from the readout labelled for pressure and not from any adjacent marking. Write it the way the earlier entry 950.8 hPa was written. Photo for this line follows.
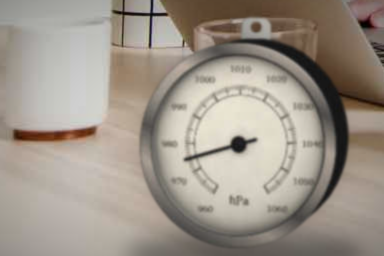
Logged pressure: 975 hPa
